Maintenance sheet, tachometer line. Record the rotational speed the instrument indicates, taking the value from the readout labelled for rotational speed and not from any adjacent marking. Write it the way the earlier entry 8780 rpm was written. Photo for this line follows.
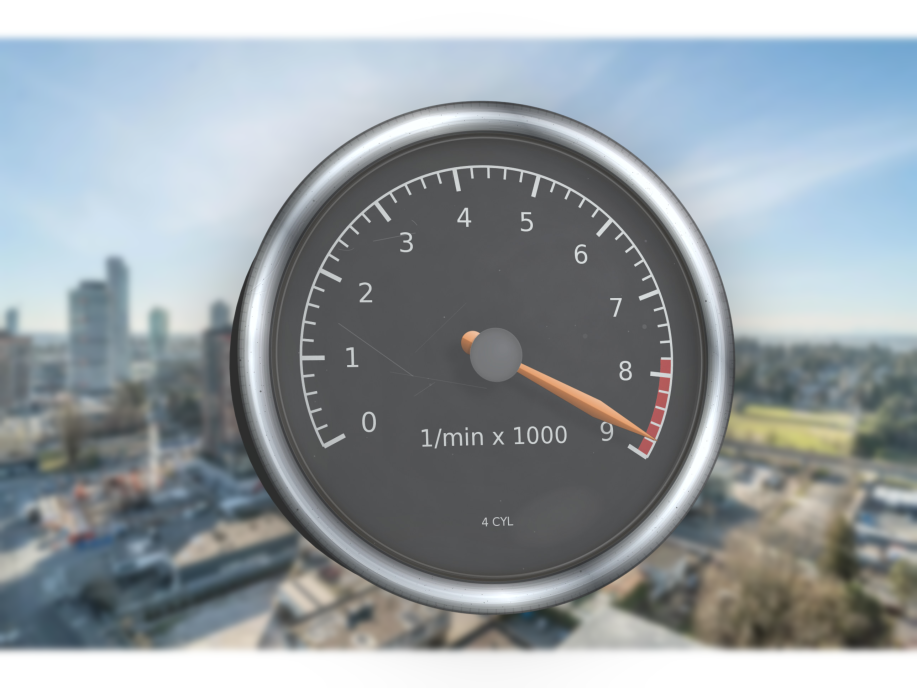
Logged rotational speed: 8800 rpm
